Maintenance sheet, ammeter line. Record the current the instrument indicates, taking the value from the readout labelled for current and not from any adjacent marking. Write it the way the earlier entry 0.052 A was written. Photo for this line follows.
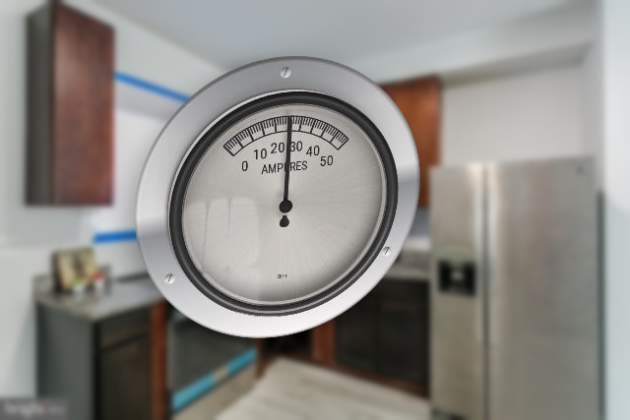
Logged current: 25 A
